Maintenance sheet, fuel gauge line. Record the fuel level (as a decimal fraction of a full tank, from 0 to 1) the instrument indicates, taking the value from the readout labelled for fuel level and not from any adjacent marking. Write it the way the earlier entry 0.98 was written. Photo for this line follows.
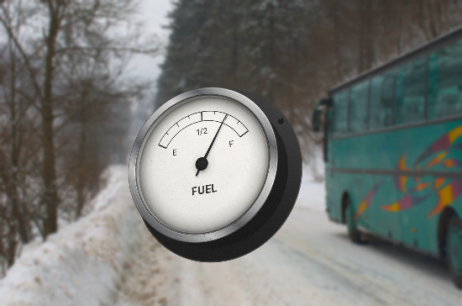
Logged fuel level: 0.75
